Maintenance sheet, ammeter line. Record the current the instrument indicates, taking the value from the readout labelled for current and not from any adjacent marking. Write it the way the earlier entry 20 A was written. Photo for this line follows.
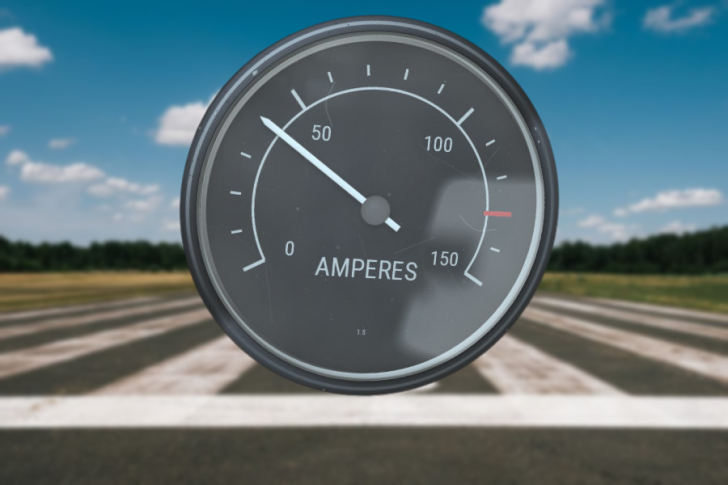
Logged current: 40 A
